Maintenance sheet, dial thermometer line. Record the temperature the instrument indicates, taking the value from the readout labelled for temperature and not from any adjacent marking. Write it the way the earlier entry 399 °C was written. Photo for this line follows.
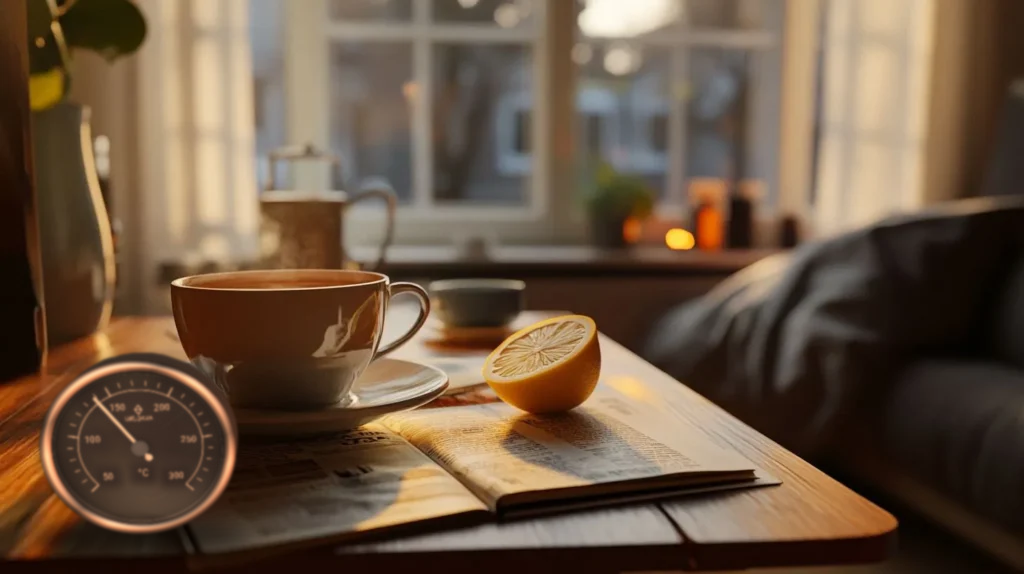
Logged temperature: 140 °C
